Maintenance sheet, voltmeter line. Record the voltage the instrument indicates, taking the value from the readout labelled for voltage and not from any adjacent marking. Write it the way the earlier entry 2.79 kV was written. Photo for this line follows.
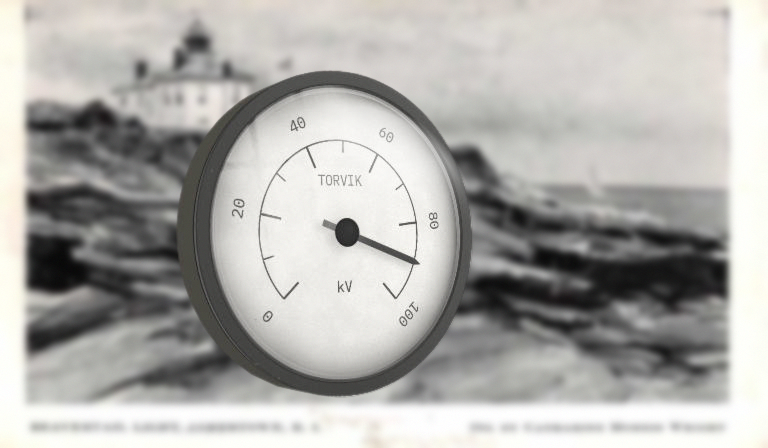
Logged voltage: 90 kV
